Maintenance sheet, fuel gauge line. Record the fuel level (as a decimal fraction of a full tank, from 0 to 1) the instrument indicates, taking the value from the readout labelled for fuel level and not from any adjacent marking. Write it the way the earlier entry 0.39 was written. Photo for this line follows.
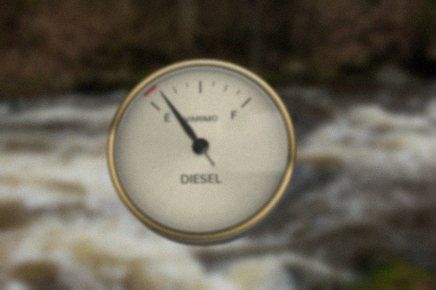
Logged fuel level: 0.125
